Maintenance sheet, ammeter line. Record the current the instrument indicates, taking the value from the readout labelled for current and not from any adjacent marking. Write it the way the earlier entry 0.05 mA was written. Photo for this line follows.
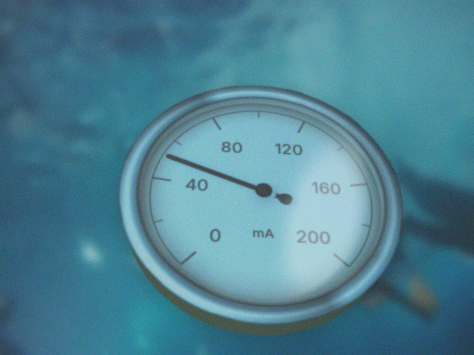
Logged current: 50 mA
